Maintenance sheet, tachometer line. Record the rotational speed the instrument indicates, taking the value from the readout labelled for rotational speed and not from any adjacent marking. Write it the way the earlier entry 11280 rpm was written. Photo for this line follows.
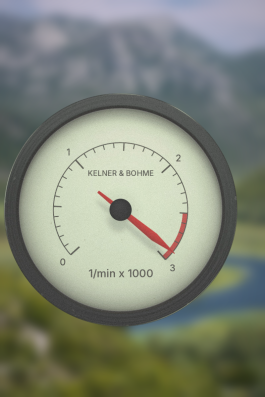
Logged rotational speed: 2900 rpm
